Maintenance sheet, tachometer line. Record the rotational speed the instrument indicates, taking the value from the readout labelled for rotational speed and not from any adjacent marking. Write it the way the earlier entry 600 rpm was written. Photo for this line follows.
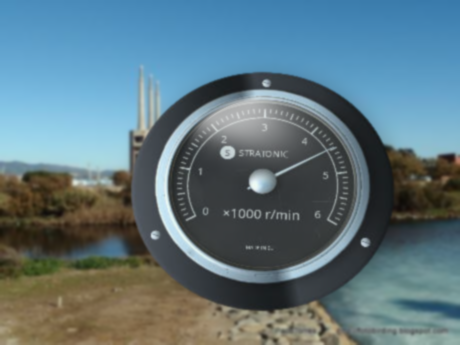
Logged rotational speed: 4500 rpm
